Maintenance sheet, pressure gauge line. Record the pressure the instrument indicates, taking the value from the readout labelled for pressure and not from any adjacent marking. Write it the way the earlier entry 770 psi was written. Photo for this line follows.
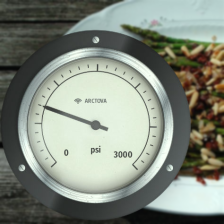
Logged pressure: 700 psi
